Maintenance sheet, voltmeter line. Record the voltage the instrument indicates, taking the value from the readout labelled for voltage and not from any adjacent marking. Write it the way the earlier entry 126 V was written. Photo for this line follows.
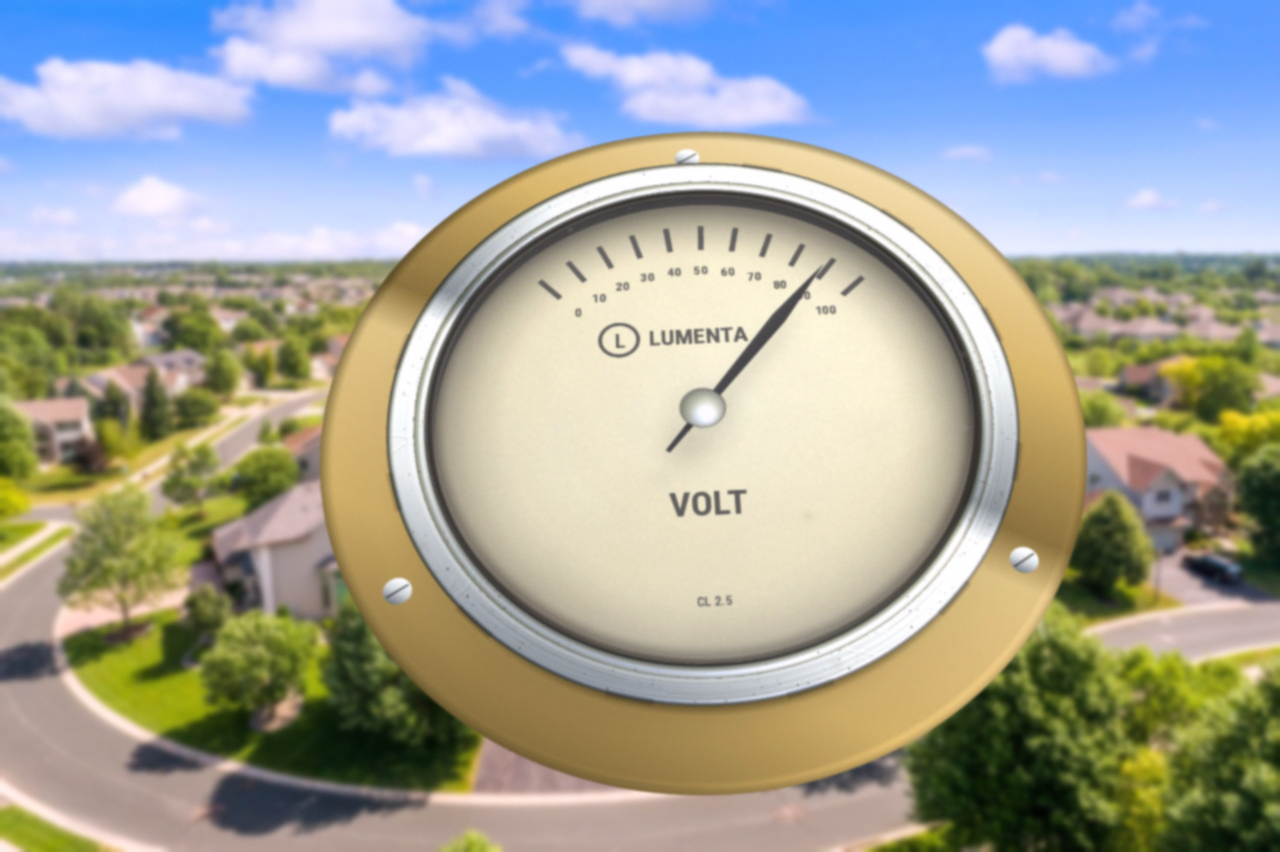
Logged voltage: 90 V
